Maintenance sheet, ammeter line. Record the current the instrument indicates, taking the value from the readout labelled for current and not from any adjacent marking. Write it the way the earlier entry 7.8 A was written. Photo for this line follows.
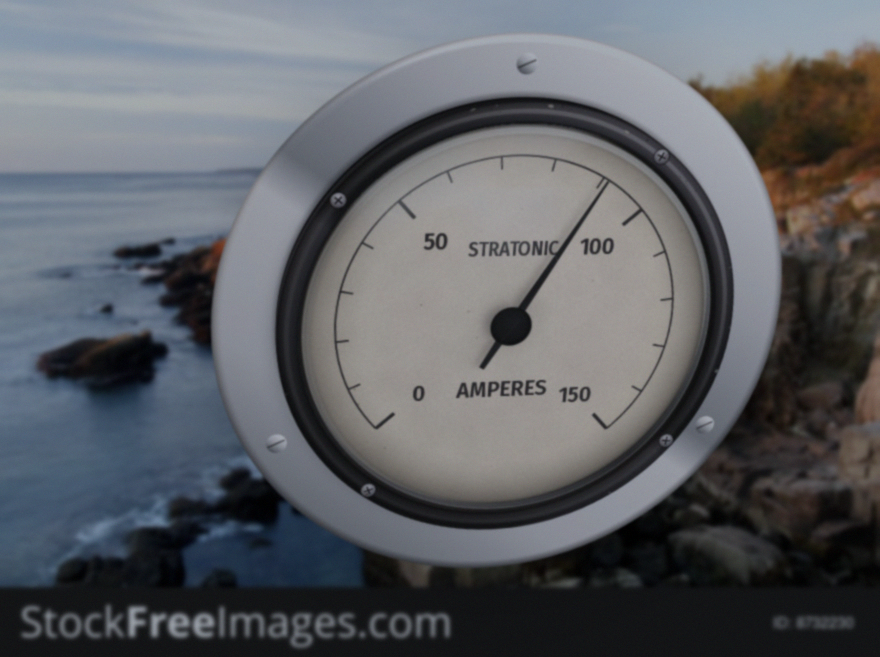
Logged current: 90 A
